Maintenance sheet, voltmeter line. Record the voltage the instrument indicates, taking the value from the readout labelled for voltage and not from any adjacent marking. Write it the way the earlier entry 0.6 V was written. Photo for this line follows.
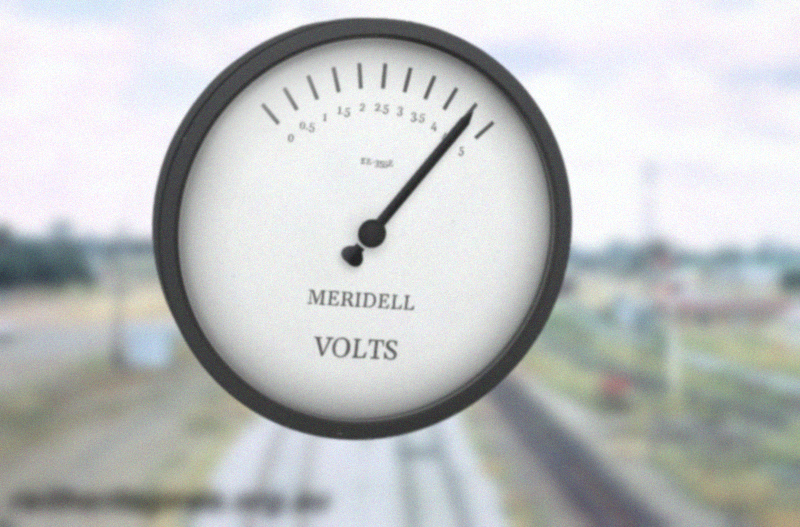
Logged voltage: 4.5 V
